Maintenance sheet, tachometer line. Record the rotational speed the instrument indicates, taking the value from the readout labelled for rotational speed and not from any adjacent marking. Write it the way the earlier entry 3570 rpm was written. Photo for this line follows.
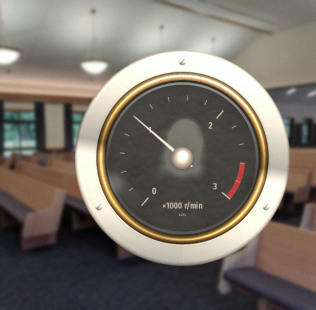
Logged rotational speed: 1000 rpm
